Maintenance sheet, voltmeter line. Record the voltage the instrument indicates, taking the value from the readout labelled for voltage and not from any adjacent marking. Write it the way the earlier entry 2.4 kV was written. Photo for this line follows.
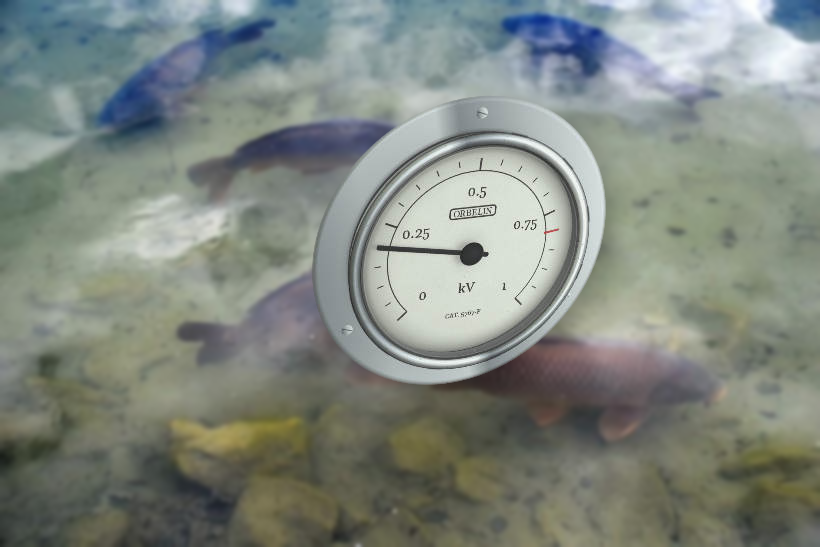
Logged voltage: 0.2 kV
